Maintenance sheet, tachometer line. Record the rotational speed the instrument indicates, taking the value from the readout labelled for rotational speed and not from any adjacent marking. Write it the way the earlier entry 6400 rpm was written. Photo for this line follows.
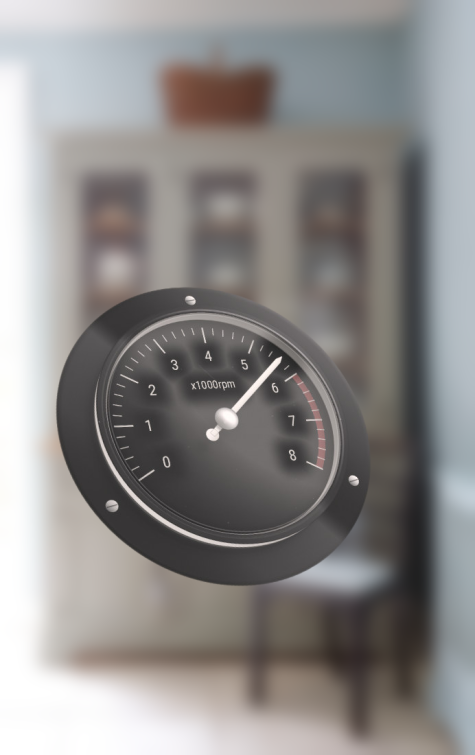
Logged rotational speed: 5600 rpm
